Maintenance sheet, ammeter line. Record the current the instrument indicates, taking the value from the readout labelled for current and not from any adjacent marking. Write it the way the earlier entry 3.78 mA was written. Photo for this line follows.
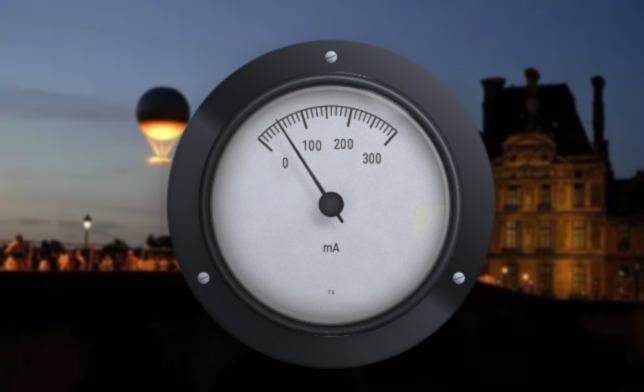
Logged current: 50 mA
